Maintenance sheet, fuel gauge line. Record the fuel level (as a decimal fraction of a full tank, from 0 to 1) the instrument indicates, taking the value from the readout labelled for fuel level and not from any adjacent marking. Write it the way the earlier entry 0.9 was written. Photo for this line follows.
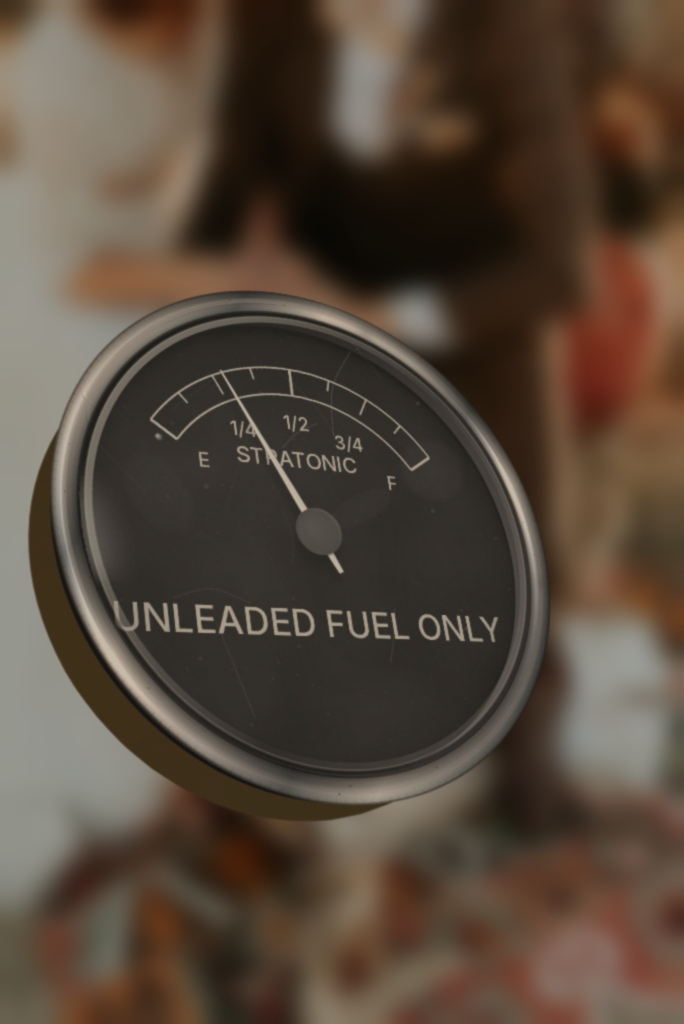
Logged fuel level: 0.25
